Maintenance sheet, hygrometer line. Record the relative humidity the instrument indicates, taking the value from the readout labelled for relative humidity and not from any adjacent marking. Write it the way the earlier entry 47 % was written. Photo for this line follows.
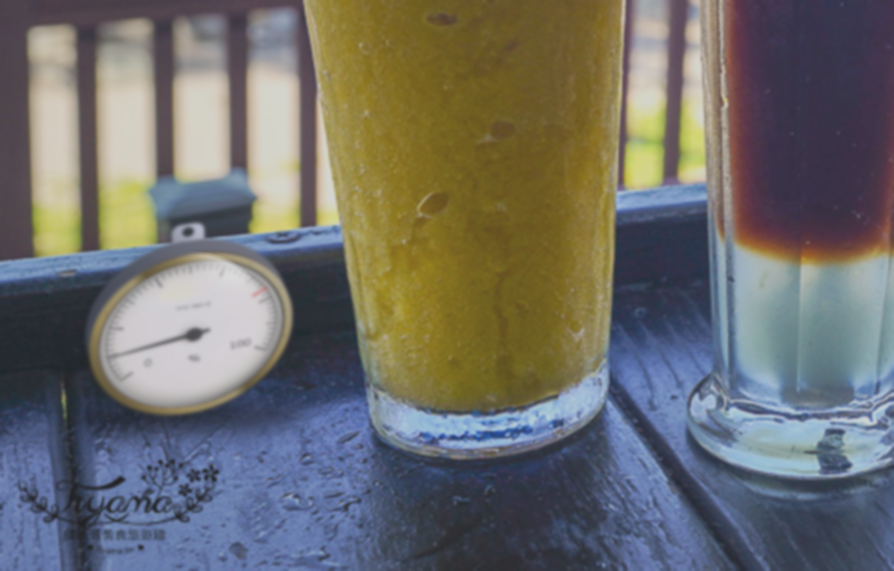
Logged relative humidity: 10 %
